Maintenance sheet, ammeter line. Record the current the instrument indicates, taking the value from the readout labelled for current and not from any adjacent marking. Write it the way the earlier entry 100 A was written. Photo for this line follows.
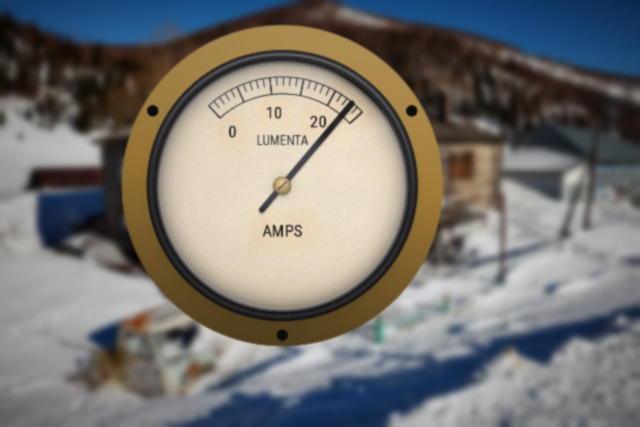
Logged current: 23 A
